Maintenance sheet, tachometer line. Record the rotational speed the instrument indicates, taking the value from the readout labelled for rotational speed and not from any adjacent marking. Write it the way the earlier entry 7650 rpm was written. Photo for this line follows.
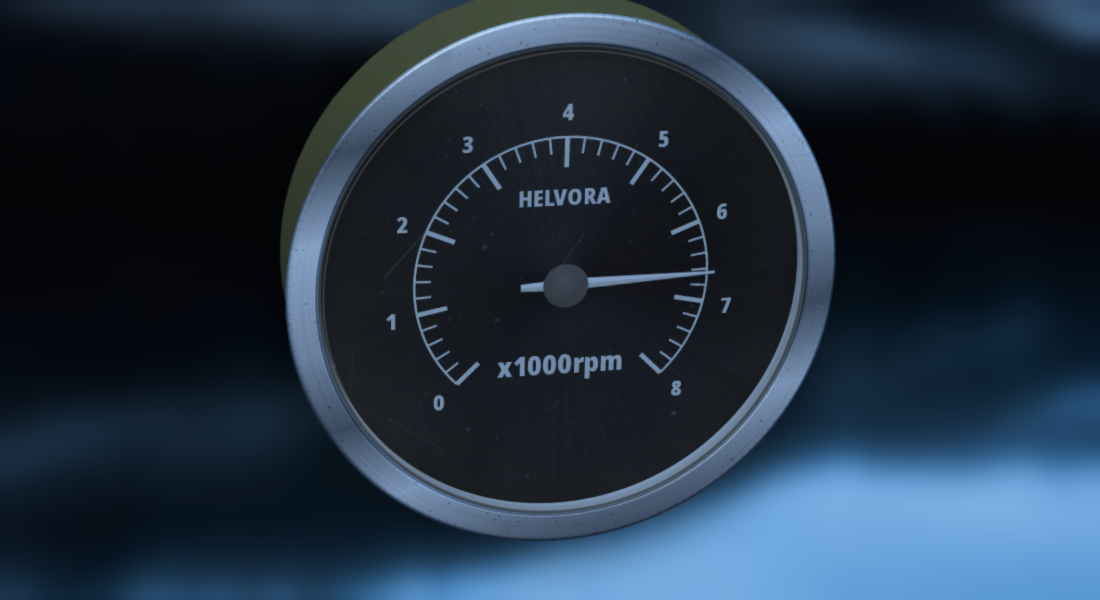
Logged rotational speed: 6600 rpm
